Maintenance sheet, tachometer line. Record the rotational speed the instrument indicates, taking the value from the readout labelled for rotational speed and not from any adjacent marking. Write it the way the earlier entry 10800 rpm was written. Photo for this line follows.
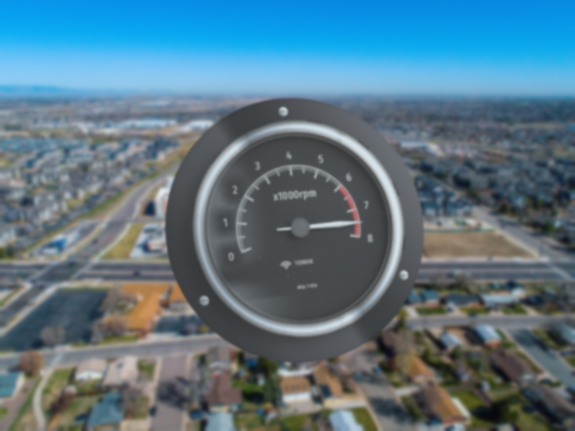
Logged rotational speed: 7500 rpm
